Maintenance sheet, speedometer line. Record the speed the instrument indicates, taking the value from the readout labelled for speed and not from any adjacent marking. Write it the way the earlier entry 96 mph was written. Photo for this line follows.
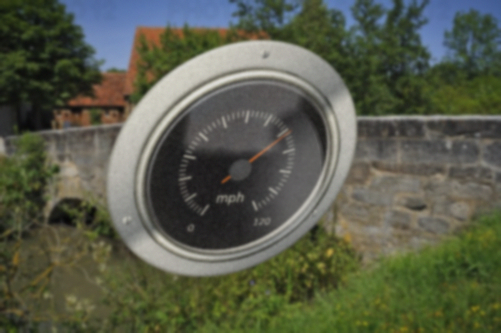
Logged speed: 80 mph
